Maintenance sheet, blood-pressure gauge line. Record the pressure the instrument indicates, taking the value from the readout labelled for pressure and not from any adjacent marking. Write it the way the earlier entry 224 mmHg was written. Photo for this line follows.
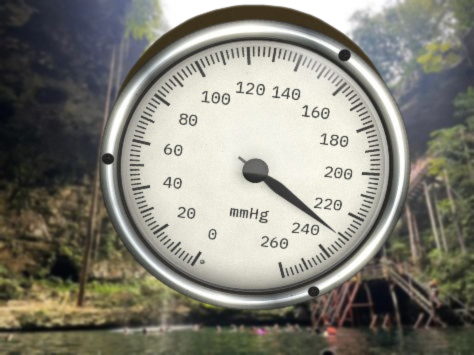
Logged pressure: 230 mmHg
